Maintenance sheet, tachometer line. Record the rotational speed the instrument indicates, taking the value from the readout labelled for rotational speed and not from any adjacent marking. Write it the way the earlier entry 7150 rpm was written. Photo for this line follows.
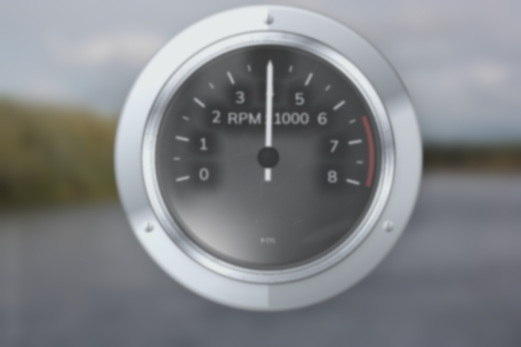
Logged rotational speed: 4000 rpm
